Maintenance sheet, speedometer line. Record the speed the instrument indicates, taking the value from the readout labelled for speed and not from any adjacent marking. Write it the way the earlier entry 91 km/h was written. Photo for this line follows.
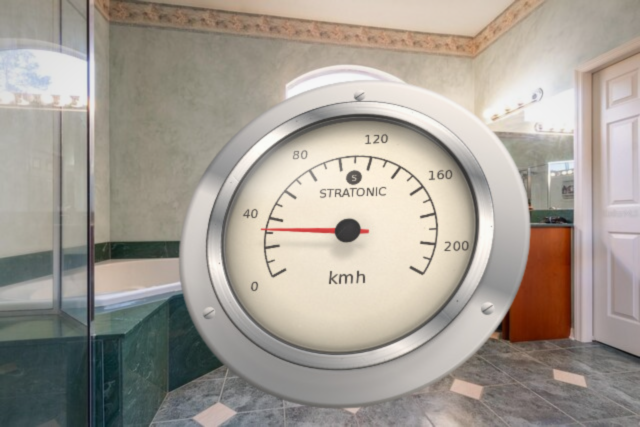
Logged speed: 30 km/h
